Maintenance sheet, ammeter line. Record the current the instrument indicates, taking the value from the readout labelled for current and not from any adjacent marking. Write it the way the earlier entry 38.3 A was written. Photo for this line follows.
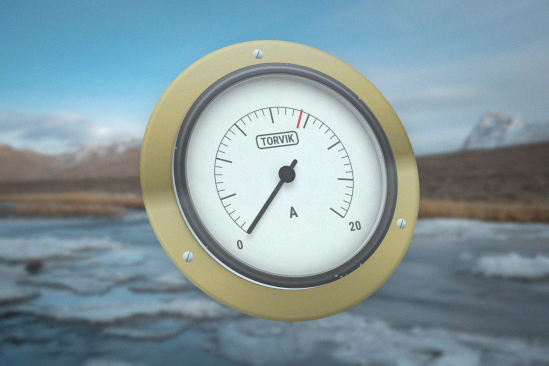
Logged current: 0 A
